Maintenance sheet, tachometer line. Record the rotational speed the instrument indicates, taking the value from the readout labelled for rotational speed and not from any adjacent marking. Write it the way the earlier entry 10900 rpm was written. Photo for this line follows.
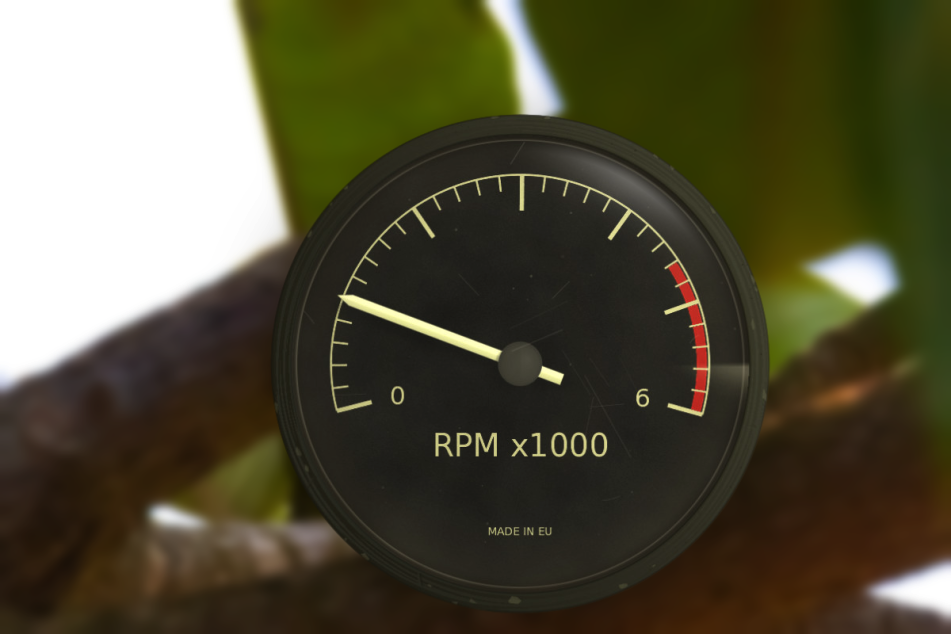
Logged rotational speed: 1000 rpm
